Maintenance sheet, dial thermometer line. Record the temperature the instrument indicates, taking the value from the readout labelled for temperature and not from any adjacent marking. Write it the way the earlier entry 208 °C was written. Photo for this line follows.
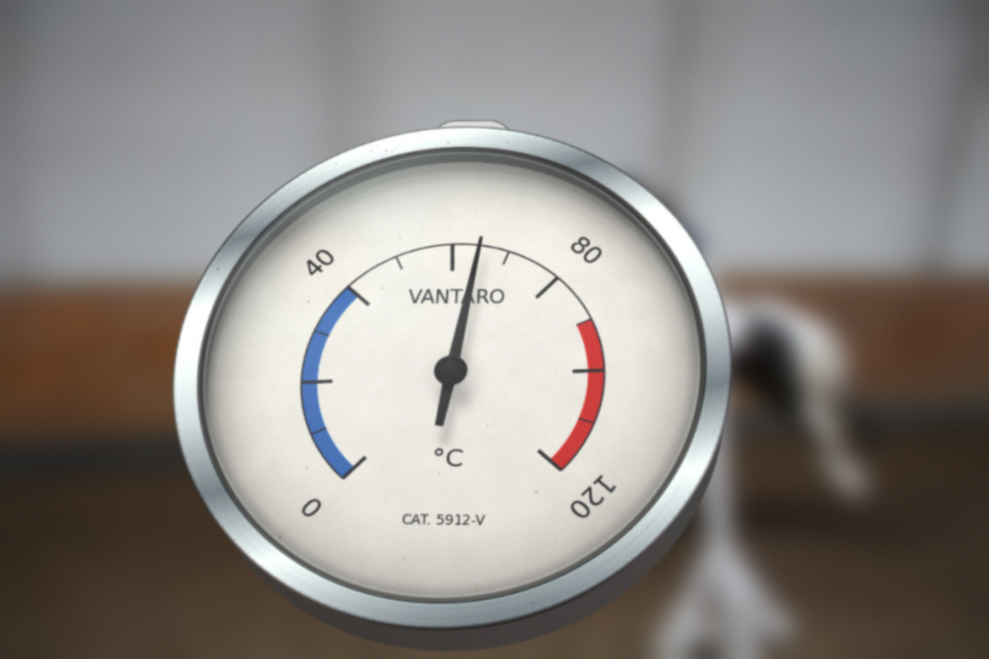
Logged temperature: 65 °C
